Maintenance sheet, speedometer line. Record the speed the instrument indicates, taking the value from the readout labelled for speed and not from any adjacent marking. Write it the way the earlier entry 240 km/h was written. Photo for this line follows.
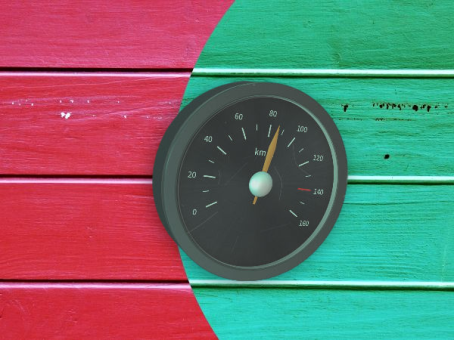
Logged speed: 85 km/h
